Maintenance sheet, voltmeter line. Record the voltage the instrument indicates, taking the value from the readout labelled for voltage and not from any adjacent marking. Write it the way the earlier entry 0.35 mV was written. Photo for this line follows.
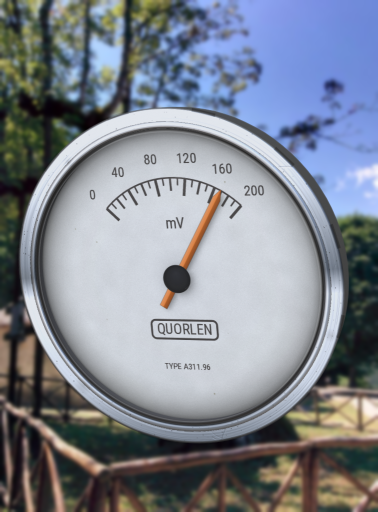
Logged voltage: 170 mV
